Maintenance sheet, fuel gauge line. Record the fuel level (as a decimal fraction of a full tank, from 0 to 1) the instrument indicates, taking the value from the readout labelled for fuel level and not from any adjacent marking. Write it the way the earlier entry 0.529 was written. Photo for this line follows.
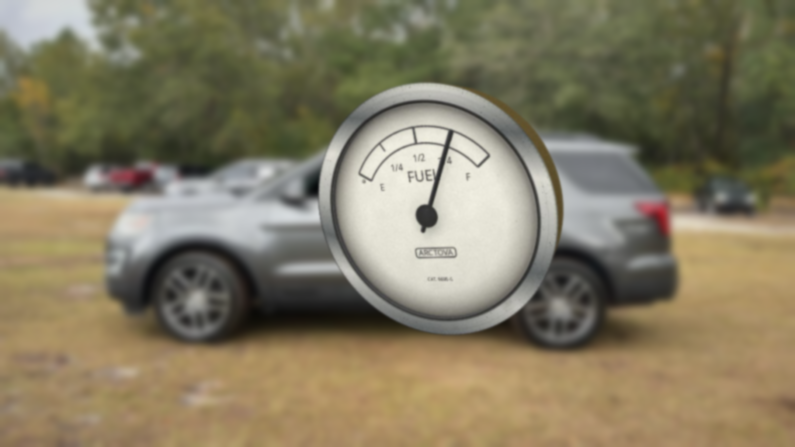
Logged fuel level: 0.75
